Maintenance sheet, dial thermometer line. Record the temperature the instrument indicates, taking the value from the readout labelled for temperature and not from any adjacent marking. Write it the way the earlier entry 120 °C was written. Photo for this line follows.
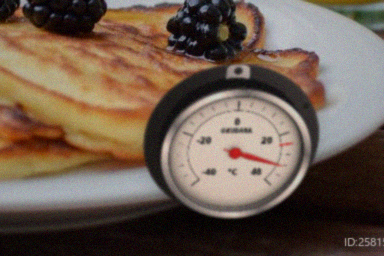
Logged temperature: 32 °C
